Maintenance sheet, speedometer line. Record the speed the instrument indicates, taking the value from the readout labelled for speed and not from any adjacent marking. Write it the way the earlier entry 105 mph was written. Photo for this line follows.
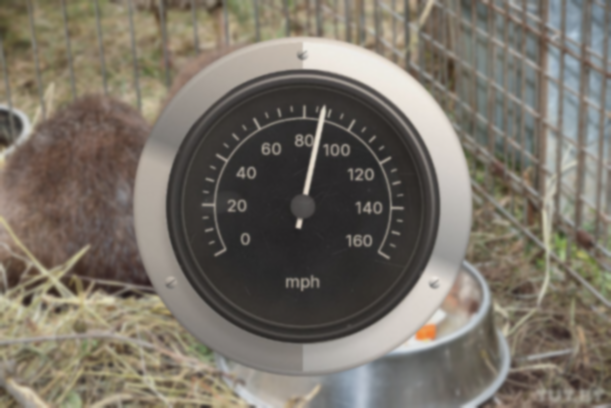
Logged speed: 87.5 mph
